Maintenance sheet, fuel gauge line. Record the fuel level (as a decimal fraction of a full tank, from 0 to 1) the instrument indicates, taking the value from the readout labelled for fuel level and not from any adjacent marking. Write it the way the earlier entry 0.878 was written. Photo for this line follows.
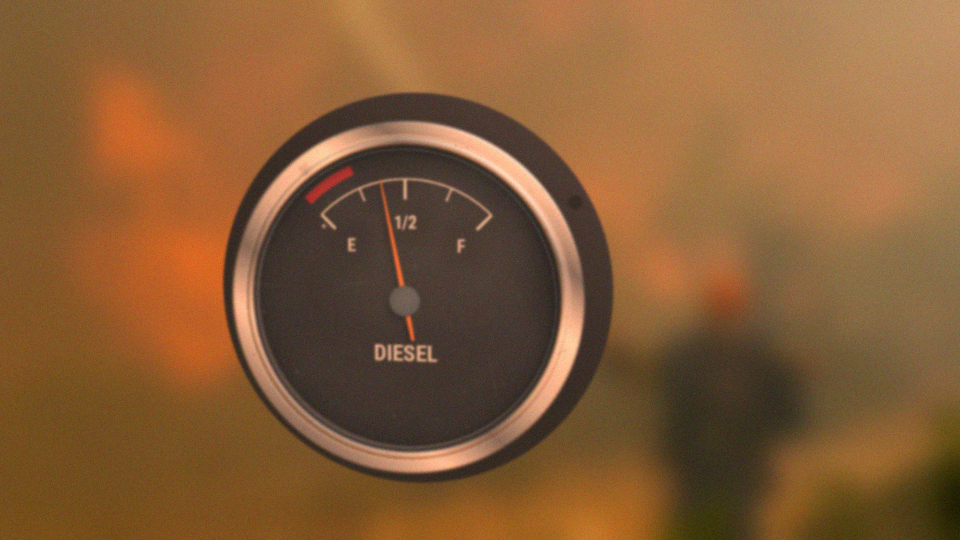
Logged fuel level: 0.375
